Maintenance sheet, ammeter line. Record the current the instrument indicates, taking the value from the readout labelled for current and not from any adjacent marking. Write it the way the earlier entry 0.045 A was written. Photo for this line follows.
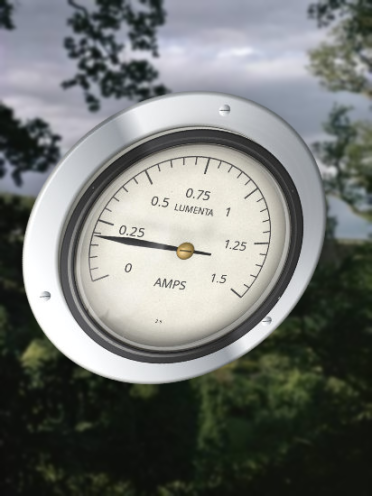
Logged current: 0.2 A
